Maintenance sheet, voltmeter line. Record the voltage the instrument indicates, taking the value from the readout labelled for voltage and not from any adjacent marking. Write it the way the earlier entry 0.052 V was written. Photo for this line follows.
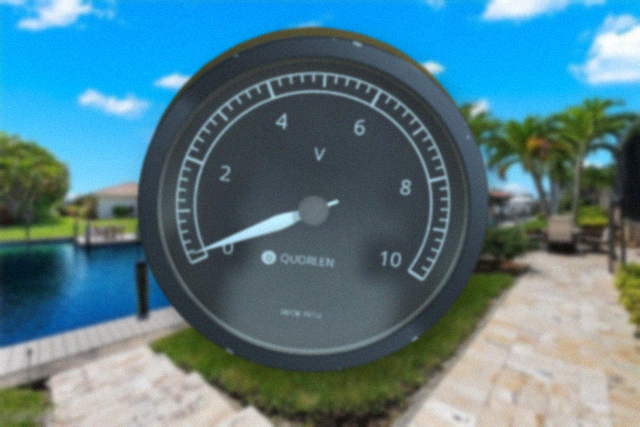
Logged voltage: 0.2 V
